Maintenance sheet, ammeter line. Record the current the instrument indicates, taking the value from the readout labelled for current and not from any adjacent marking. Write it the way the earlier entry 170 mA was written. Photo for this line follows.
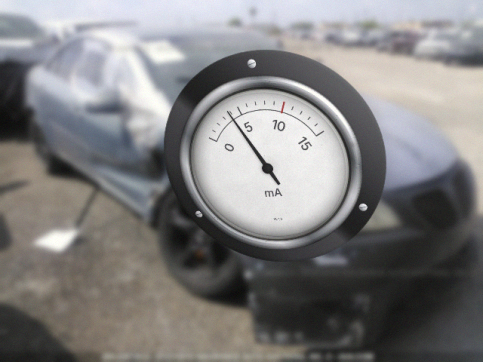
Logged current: 4 mA
